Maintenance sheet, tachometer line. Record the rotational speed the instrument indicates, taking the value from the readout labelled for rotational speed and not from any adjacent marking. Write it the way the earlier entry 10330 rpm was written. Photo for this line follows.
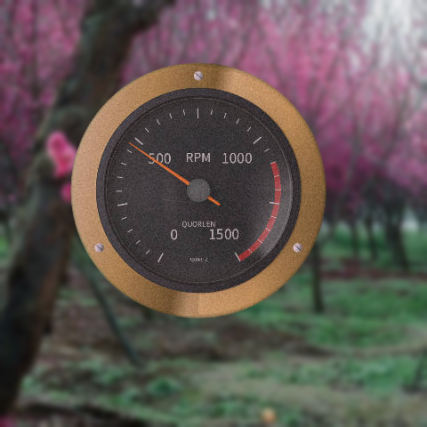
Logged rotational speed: 475 rpm
